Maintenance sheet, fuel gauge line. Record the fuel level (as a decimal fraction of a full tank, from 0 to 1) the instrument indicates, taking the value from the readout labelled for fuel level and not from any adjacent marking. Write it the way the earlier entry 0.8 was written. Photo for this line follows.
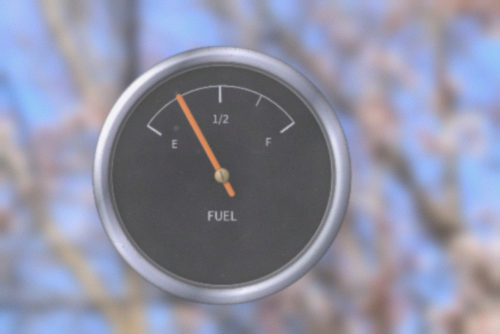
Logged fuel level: 0.25
